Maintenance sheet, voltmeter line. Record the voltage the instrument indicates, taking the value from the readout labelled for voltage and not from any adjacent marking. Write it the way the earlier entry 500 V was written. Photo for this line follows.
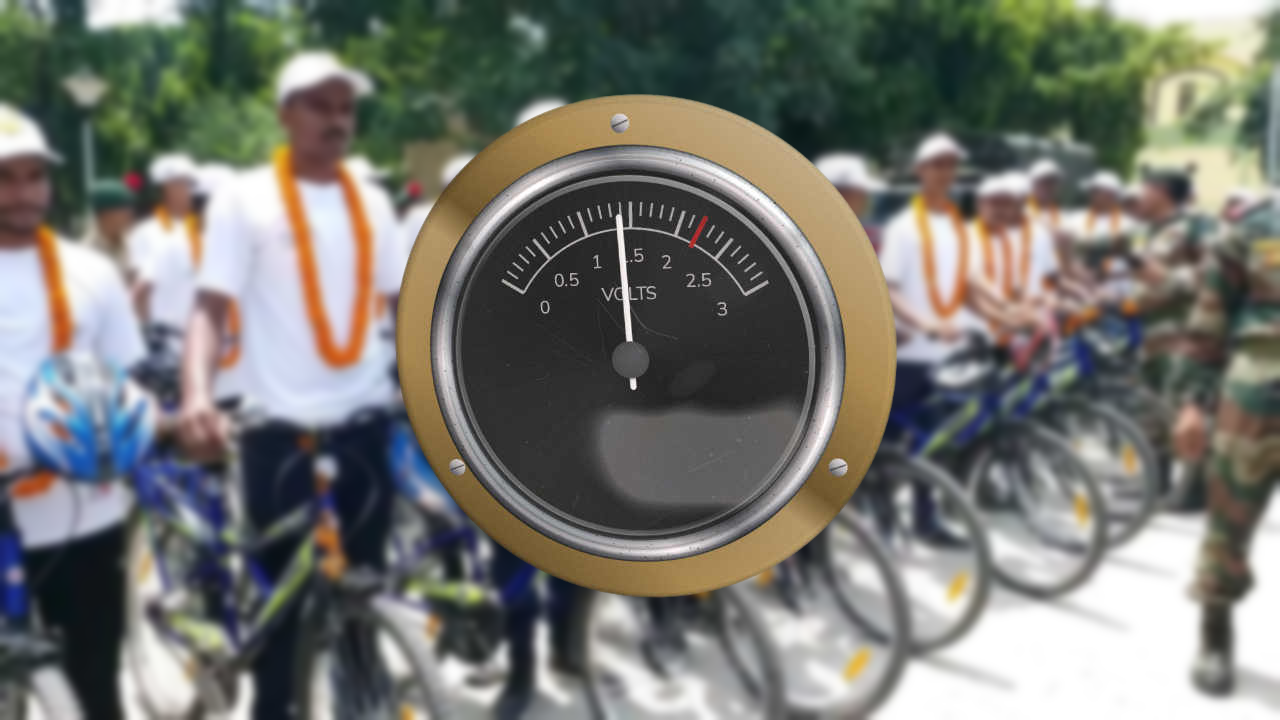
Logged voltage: 1.4 V
